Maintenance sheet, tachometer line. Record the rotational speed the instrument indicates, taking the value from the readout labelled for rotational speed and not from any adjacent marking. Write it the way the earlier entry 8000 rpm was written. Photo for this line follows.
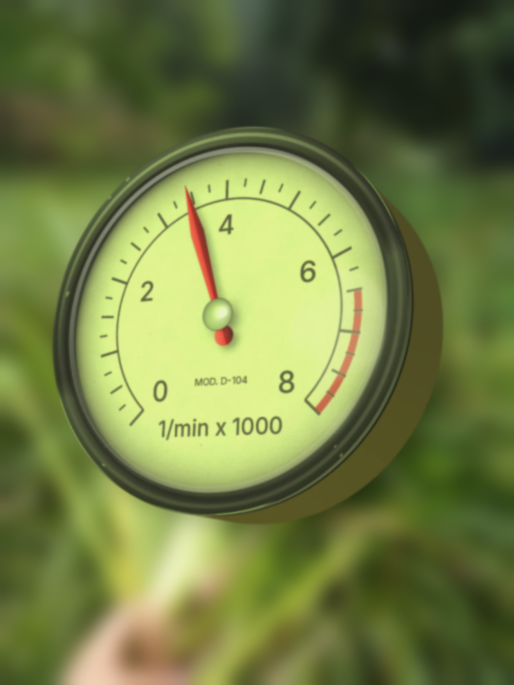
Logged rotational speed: 3500 rpm
